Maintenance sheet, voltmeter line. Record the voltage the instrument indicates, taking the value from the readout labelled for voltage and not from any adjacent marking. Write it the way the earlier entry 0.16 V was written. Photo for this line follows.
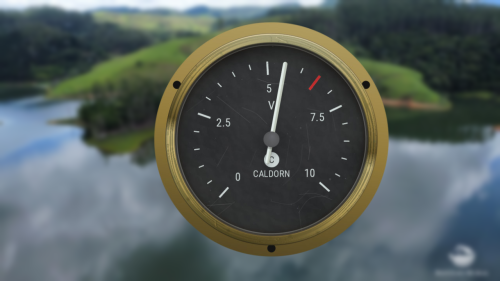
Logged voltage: 5.5 V
